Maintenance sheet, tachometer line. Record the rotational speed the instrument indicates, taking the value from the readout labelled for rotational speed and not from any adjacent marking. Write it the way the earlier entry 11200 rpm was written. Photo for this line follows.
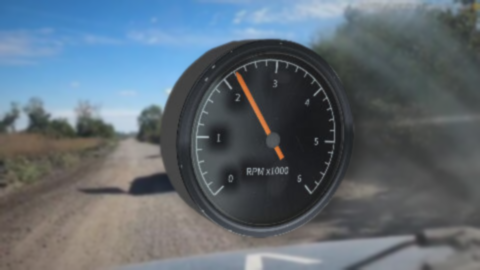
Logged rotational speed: 2200 rpm
